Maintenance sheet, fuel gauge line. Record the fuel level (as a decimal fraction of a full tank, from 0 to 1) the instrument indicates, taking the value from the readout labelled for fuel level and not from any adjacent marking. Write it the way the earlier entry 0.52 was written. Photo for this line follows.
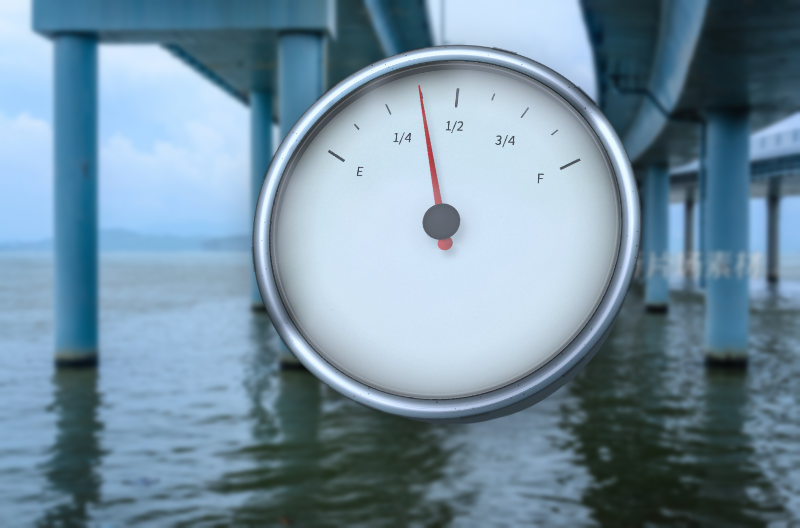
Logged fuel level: 0.375
